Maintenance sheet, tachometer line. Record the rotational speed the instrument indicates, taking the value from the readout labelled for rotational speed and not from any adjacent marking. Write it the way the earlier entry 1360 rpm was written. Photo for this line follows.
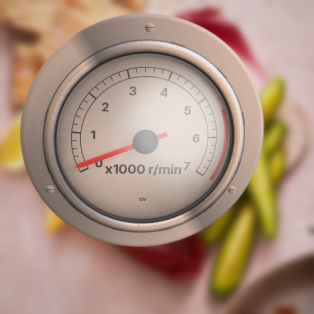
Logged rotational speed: 200 rpm
